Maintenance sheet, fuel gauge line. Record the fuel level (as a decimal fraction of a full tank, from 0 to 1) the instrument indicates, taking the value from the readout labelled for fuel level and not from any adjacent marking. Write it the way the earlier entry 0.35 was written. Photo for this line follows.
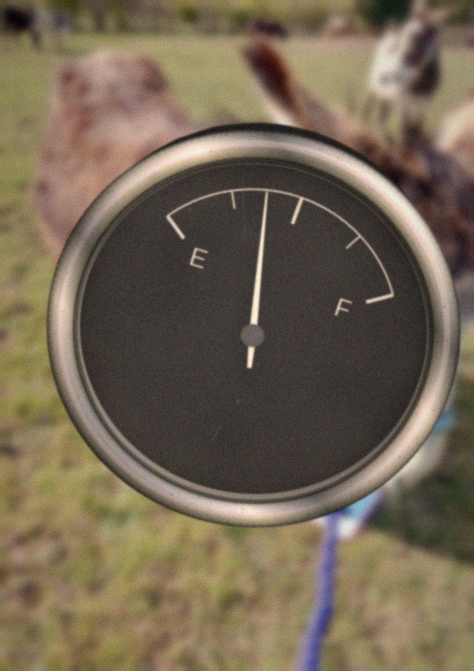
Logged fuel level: 0.375
